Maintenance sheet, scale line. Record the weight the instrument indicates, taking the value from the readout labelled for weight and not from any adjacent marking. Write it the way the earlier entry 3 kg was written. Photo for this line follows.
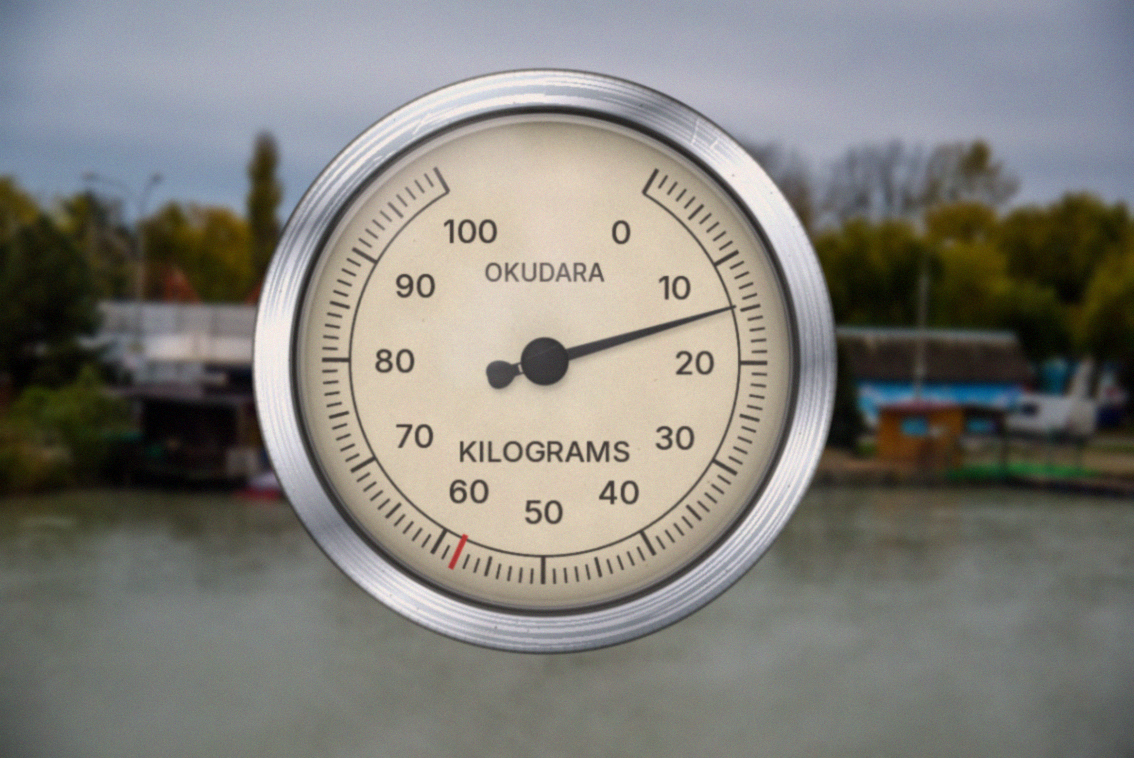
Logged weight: 14.5 kg
